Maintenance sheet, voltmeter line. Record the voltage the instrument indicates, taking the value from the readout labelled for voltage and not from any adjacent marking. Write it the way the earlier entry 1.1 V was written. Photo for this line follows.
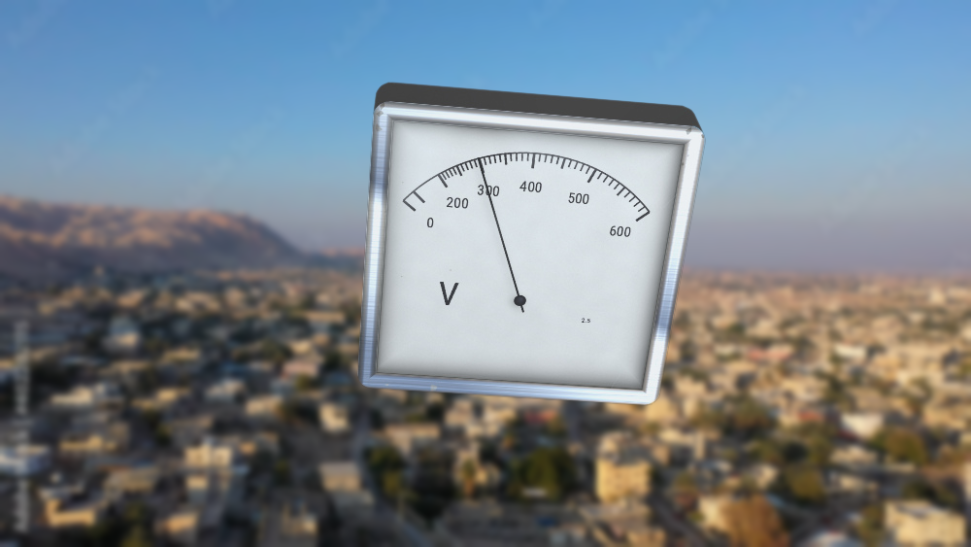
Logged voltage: 300 V
